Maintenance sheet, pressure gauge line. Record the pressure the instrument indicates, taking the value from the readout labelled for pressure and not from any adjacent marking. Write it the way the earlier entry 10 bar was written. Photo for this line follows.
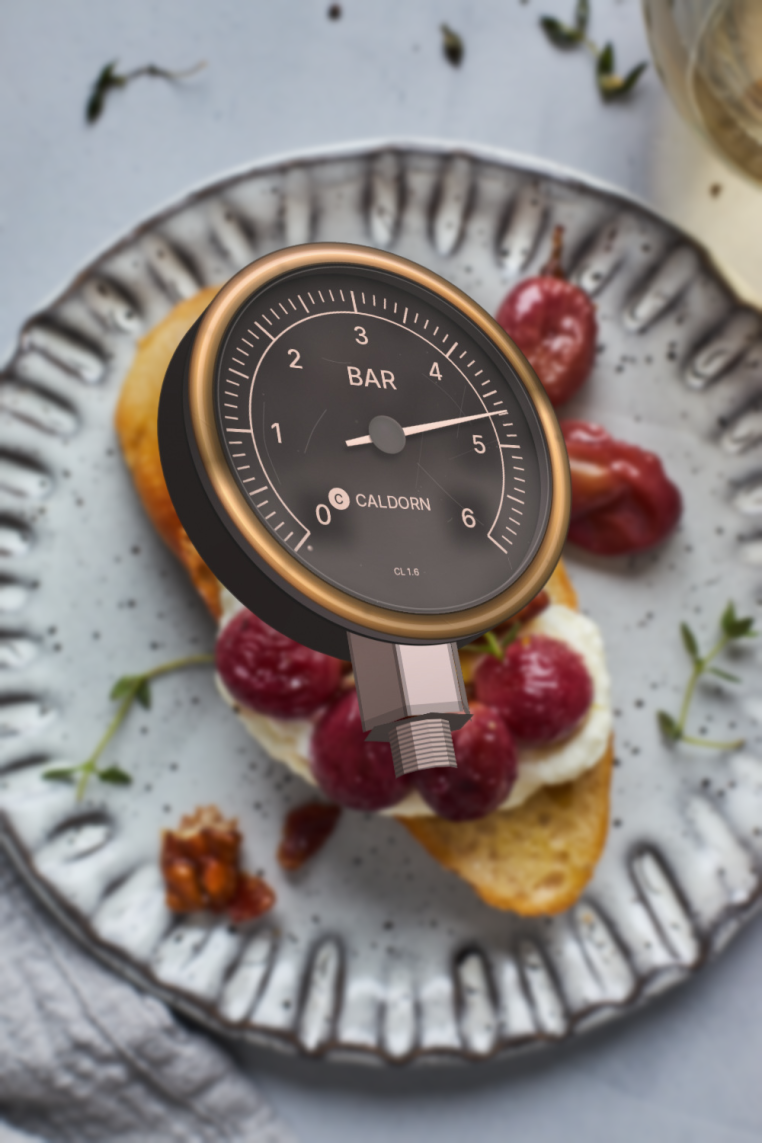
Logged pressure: 4.7 bar
